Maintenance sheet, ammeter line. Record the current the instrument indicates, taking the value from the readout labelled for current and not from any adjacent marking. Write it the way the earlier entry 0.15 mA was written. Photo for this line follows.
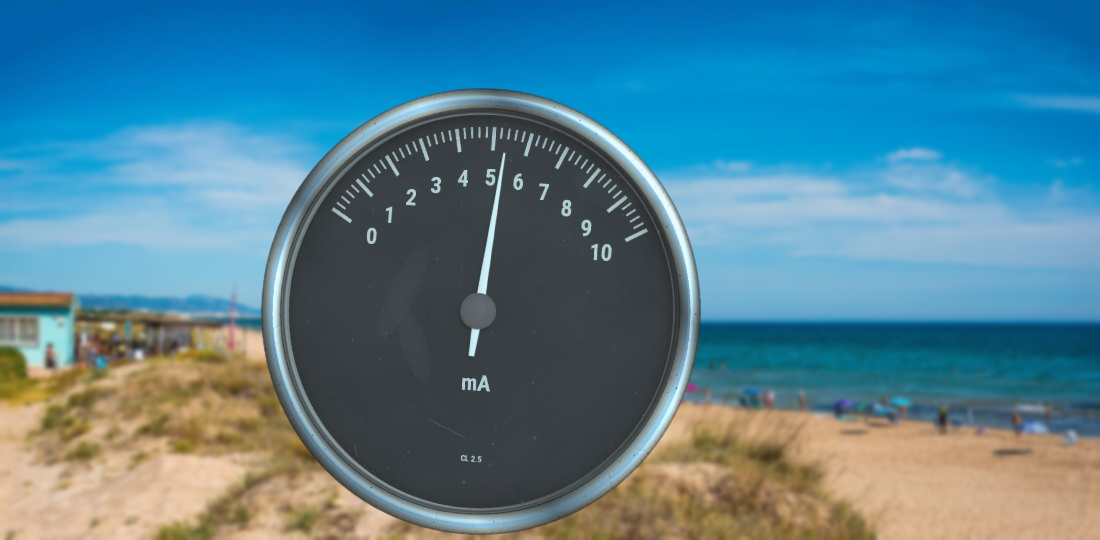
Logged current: 5.4 mA
